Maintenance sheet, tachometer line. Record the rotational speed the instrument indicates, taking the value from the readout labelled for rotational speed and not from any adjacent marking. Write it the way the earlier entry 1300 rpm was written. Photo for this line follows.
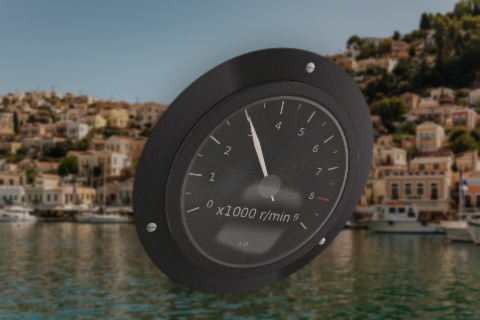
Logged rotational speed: 3000 rpm
